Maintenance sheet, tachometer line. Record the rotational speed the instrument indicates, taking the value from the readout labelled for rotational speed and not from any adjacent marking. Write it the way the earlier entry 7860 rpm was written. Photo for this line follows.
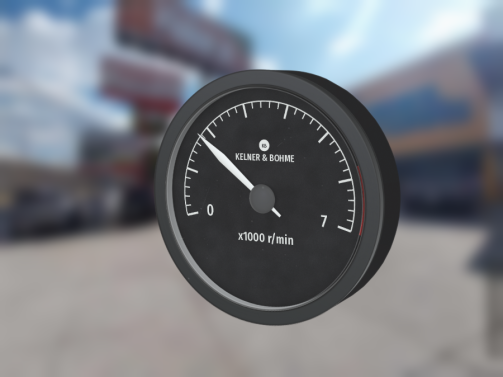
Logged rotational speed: 1800 rpm
